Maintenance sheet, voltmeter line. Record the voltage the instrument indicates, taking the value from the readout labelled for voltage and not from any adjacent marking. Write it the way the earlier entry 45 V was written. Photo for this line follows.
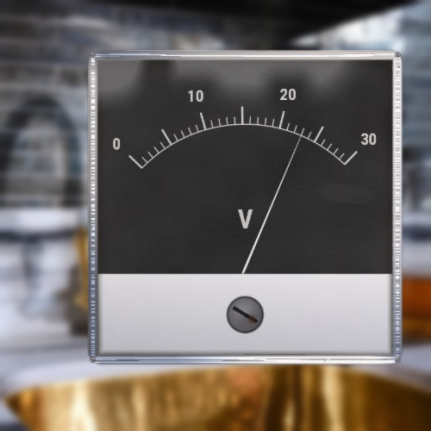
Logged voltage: 23 V
